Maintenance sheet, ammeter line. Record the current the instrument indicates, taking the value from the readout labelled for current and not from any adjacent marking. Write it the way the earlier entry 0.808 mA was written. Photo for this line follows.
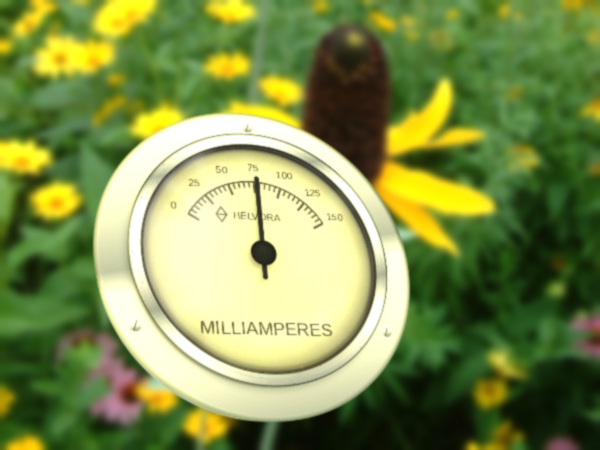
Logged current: 75 mA
